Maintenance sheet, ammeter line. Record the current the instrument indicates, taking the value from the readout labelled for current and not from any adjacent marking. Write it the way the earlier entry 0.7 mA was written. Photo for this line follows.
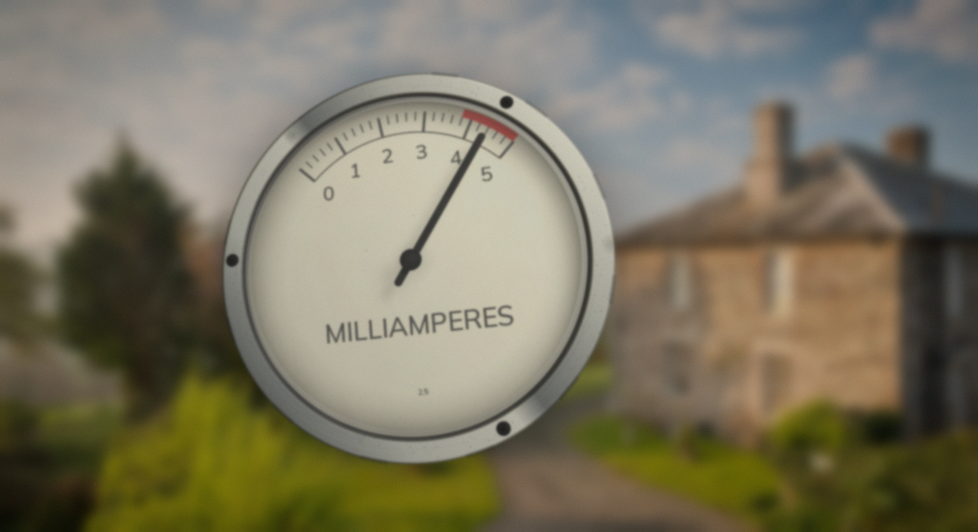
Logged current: 4.4 mA
